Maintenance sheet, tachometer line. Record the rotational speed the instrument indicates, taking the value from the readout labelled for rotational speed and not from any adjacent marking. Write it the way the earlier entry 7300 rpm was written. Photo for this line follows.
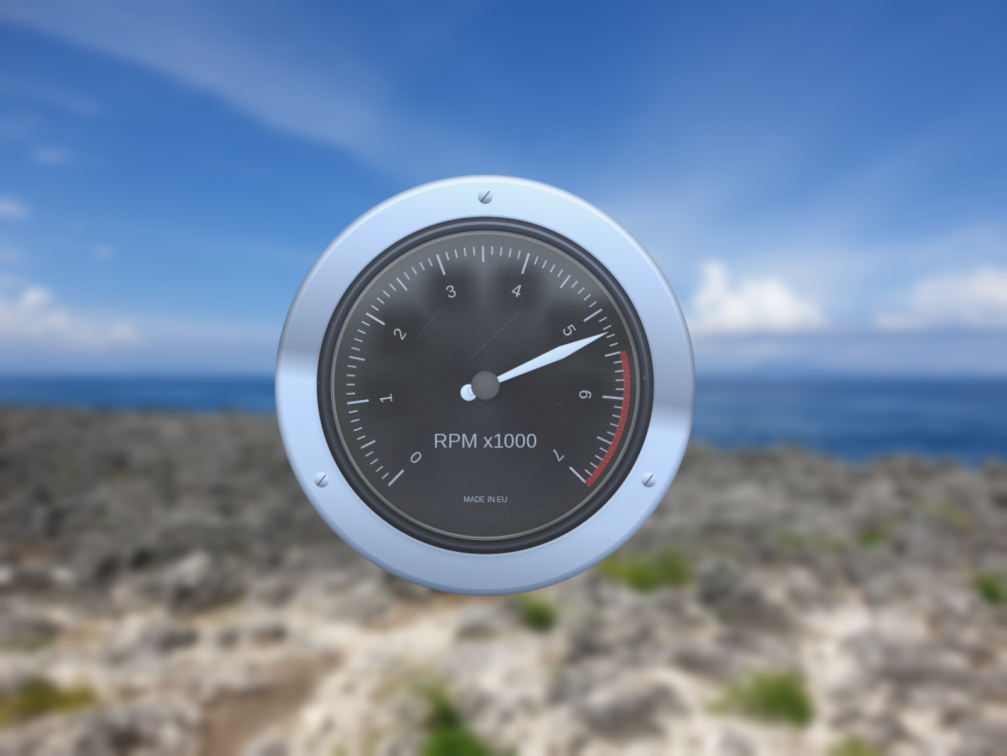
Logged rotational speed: 5250 rpm
